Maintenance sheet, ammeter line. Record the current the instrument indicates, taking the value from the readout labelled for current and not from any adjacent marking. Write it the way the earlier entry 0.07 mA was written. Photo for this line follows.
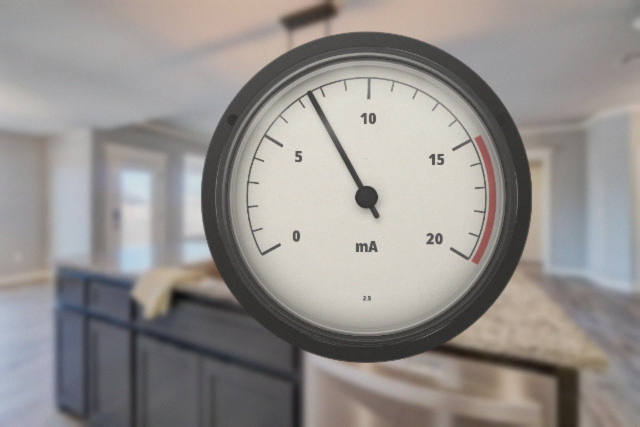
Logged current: 7.5 mA
